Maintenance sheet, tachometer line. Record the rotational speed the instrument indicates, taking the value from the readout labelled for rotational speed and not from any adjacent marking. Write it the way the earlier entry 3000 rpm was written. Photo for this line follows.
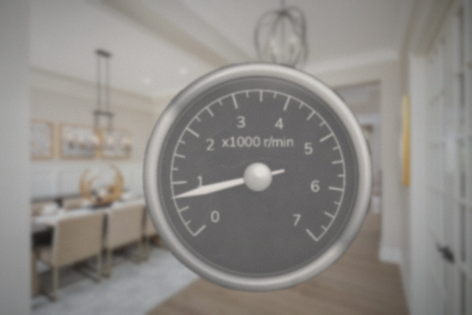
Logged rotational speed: 750 rpm
